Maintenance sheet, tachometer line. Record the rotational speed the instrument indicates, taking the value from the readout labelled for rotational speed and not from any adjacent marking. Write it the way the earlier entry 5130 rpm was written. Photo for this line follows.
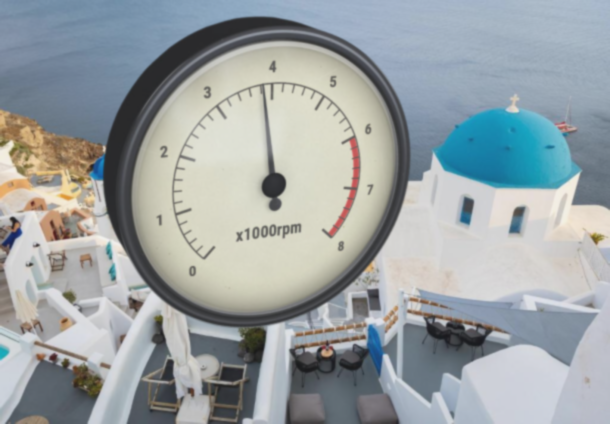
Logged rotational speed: 3800 rpm
